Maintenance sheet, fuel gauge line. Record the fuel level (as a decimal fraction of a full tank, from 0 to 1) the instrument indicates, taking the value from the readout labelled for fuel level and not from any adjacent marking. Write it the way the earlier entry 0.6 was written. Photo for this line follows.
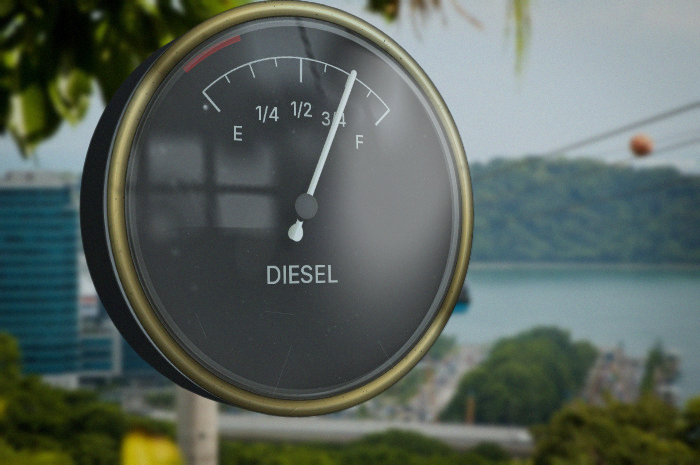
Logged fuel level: 0.75
